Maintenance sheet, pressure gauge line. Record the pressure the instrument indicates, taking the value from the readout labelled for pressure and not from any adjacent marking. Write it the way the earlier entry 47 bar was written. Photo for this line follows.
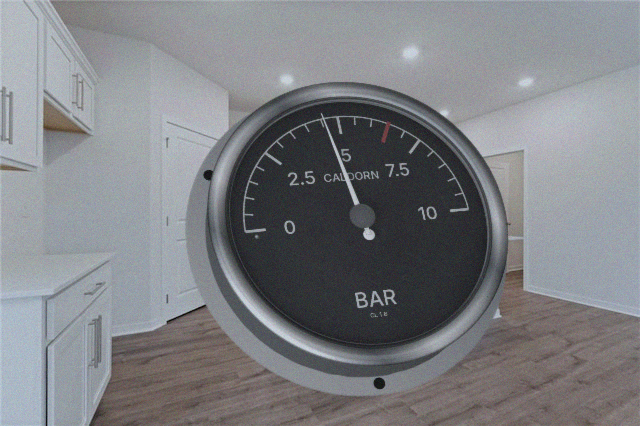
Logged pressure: 4.5 bar
